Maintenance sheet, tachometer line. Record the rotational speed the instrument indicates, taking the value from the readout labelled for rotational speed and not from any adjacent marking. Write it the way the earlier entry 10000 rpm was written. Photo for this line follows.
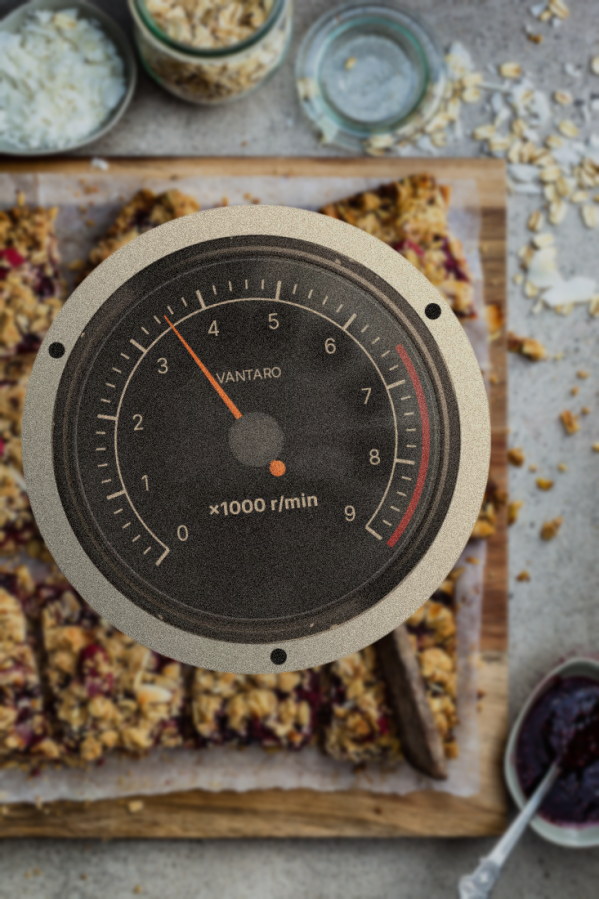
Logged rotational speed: 3500 rpm
